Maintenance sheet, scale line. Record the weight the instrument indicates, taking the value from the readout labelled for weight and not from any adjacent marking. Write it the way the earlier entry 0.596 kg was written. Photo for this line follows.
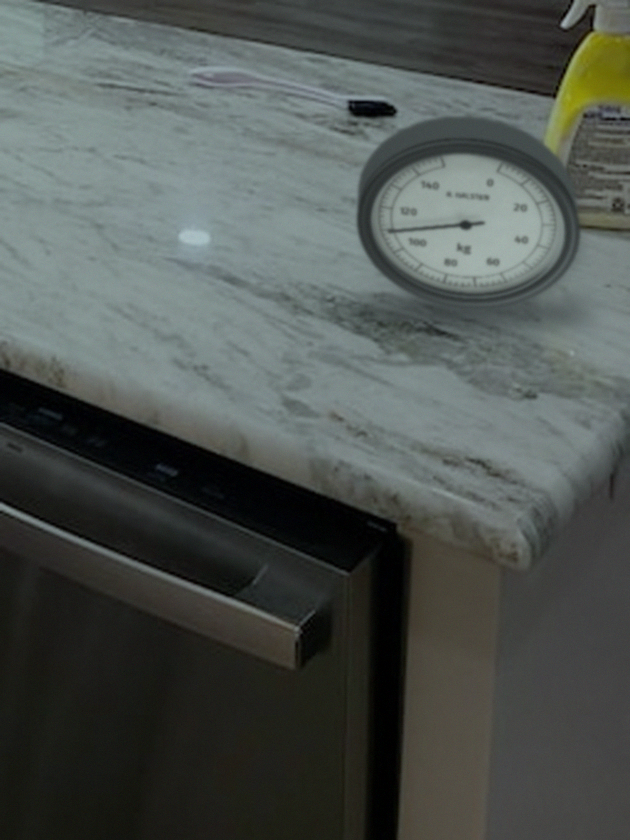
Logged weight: 110 kg
